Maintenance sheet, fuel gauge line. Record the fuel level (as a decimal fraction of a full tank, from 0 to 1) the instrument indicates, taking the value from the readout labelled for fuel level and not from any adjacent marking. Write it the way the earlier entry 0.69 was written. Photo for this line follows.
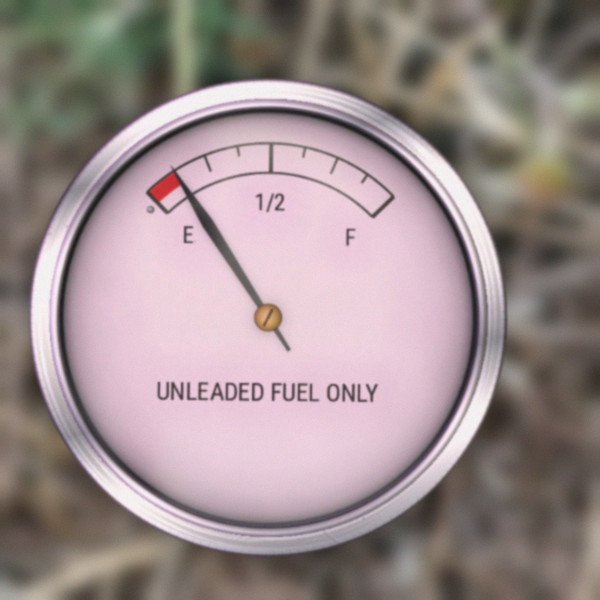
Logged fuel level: 0.125
